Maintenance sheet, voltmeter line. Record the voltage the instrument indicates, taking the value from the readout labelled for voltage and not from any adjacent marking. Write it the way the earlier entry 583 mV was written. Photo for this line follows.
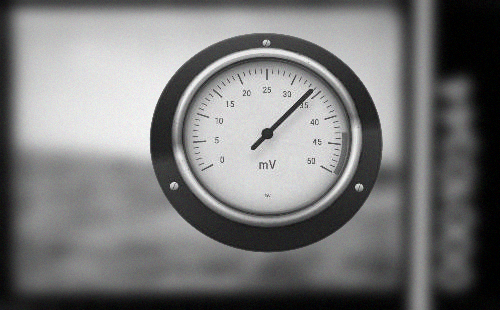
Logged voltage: 34 mV
